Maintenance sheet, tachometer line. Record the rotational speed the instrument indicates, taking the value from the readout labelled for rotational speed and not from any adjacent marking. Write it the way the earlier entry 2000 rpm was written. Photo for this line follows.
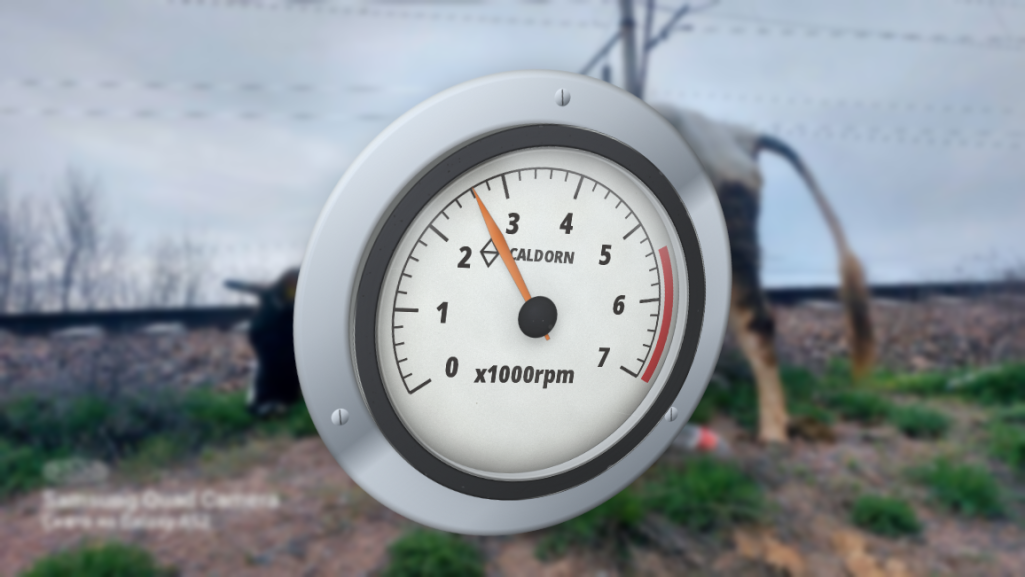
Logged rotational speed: 2600 rpm
